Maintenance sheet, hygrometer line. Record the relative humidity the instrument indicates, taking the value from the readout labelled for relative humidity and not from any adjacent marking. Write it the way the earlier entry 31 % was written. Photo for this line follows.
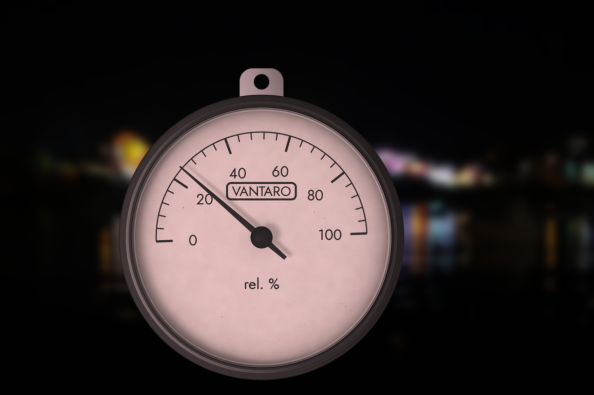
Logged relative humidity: 24 %
